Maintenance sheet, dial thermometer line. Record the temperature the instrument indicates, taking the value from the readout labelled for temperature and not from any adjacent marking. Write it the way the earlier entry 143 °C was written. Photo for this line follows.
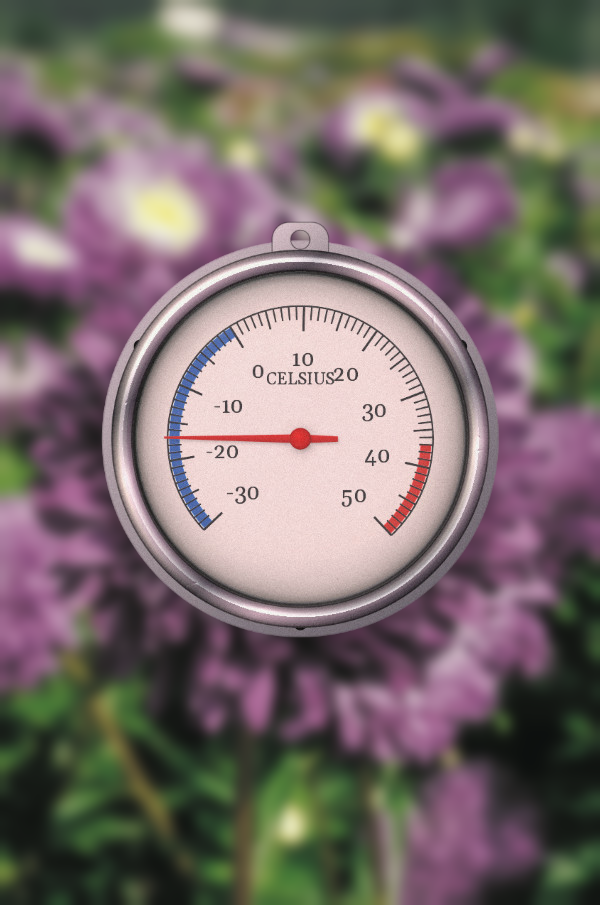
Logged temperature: -17 °C
